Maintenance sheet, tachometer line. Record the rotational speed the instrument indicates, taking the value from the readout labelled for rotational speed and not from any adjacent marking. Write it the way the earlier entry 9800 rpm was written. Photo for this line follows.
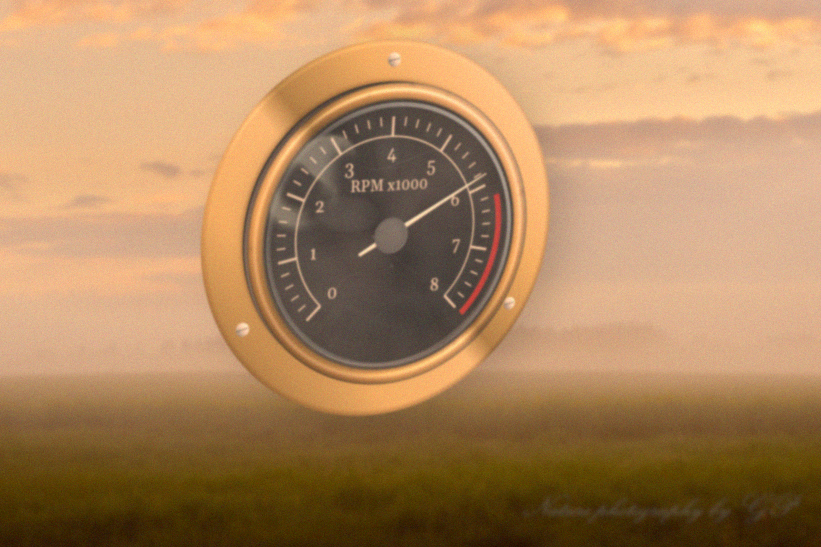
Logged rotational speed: 5800 rpm
